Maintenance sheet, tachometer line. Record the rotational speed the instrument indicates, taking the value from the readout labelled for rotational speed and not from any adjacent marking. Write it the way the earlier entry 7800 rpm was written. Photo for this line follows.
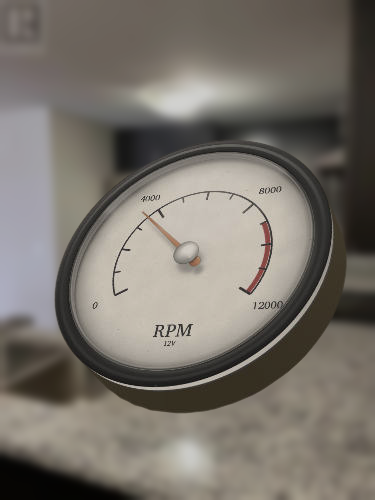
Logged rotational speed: 3500 rpm
